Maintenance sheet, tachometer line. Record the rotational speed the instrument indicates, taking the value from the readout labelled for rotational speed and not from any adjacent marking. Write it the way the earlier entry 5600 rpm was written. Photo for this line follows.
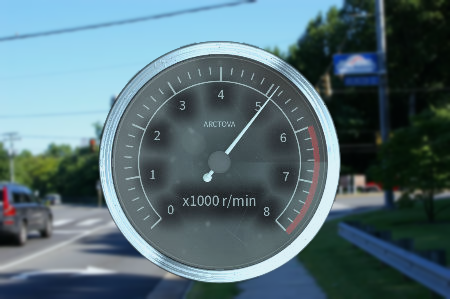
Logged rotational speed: 5100 rpm
